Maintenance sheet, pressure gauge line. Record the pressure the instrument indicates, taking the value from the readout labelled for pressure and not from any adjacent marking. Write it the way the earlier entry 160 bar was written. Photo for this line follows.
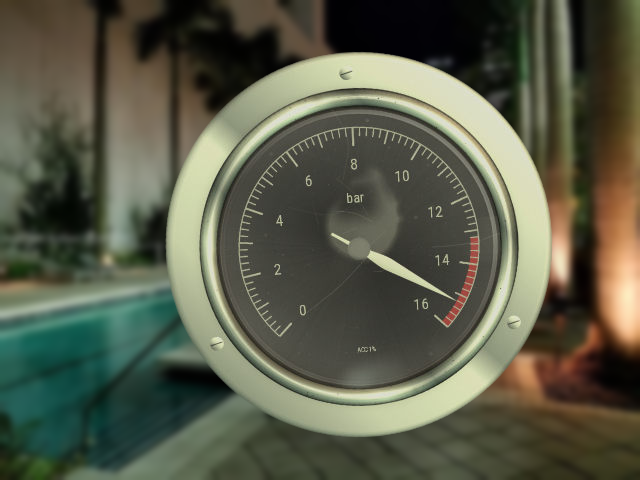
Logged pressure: 15.2 bar
